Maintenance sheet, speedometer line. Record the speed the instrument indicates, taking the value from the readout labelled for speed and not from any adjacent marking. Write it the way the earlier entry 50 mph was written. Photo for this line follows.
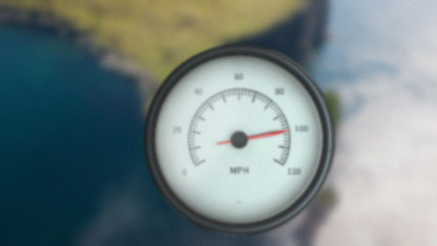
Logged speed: 100 mph
